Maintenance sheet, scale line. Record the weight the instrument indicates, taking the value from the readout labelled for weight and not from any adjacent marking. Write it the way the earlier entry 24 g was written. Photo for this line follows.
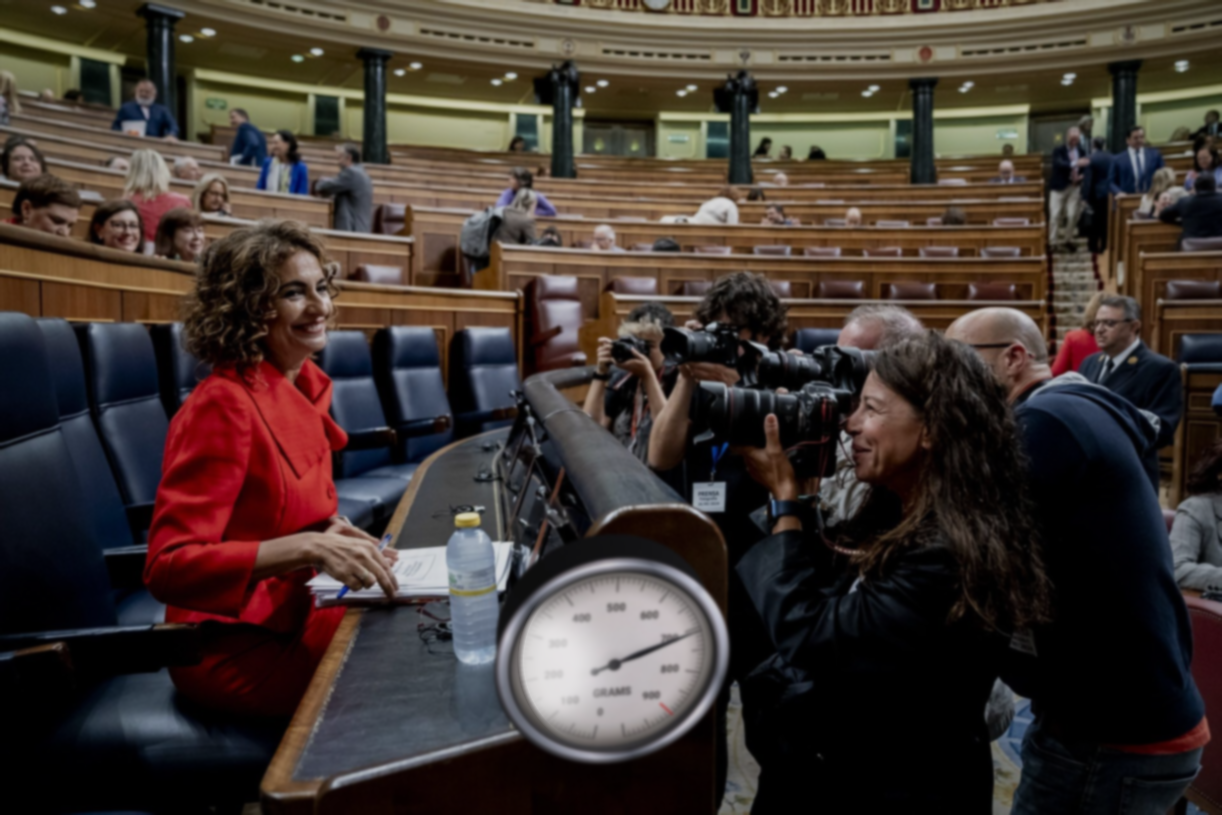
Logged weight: 700 g
